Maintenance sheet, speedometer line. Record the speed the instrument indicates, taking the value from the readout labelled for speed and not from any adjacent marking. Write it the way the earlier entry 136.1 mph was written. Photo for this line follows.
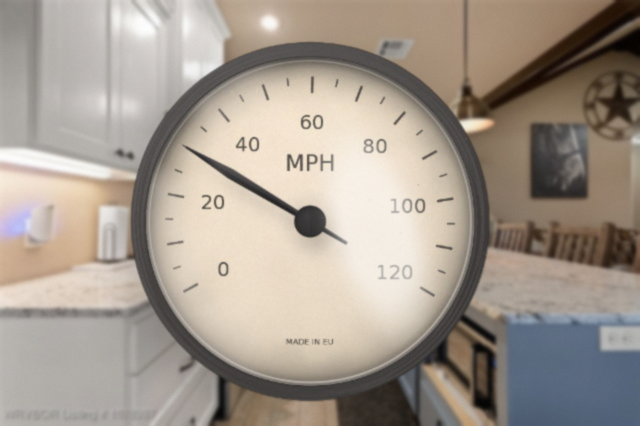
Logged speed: 30 mph
